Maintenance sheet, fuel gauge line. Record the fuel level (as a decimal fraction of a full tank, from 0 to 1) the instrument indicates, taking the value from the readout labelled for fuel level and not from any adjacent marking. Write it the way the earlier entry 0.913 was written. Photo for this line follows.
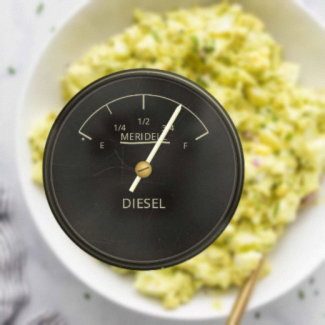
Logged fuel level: 0.75
